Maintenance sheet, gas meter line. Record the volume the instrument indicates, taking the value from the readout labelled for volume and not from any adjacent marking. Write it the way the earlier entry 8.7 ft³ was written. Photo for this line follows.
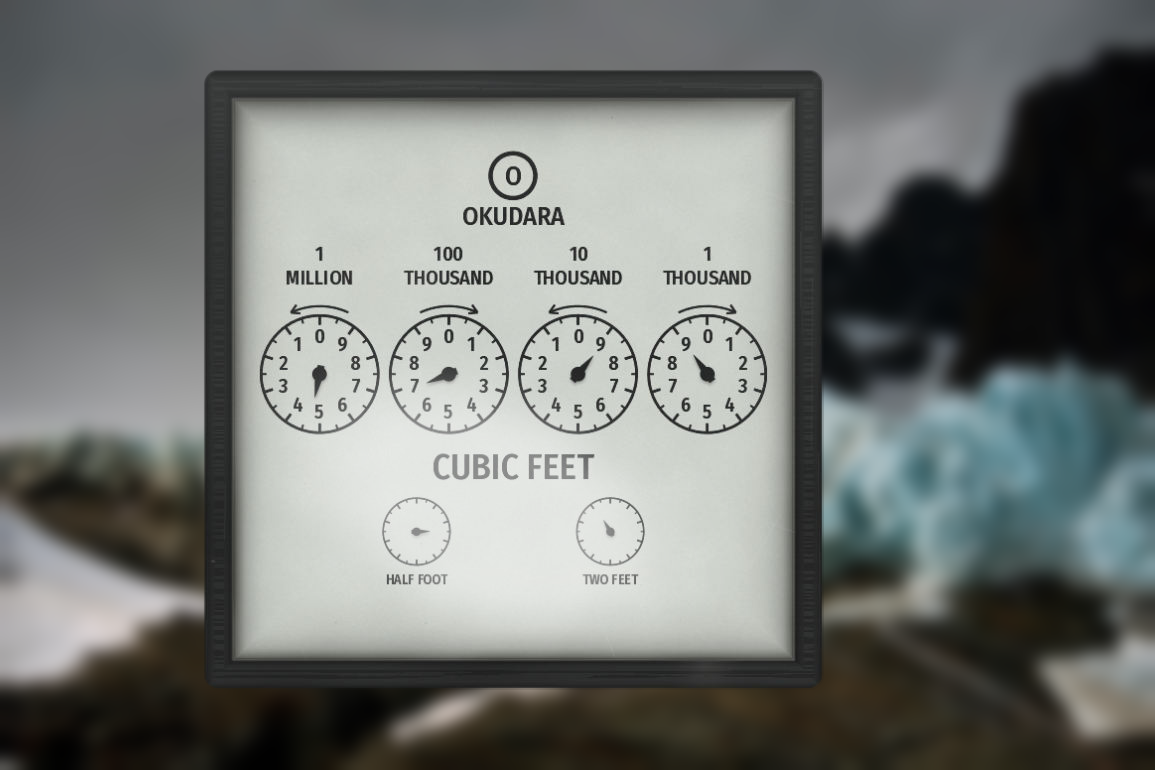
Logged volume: 468900 ft³
